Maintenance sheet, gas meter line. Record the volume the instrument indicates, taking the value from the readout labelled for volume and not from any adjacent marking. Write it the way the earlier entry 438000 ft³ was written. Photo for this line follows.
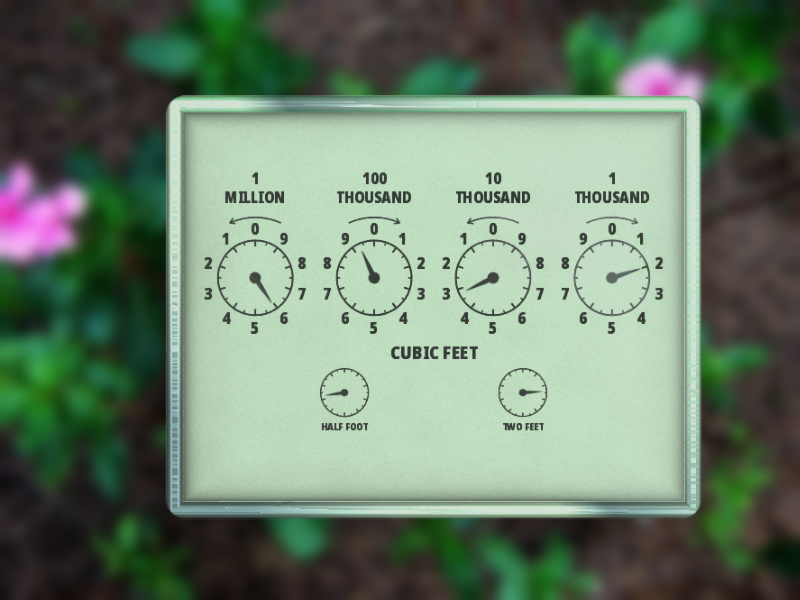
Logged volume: 593200 ft³
